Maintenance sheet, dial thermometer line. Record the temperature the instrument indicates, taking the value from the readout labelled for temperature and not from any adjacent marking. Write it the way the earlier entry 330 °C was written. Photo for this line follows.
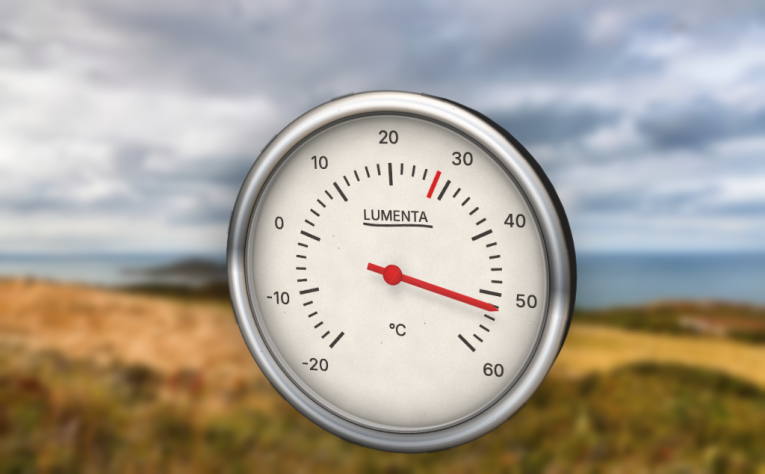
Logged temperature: 52 °C
